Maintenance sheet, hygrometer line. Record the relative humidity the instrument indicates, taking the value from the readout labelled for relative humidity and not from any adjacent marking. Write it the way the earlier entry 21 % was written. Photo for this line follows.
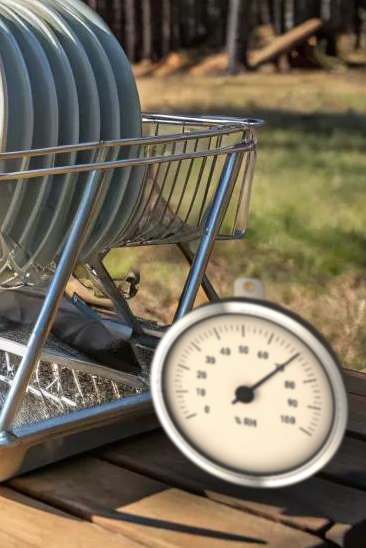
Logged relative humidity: 70 %
